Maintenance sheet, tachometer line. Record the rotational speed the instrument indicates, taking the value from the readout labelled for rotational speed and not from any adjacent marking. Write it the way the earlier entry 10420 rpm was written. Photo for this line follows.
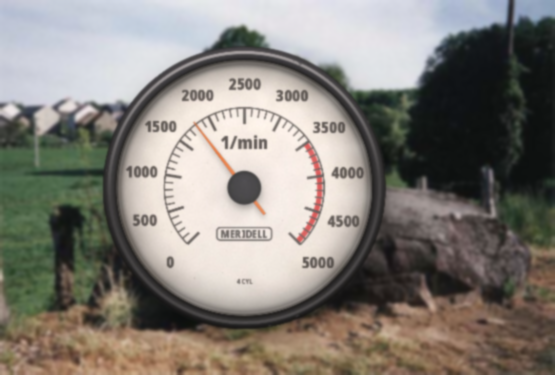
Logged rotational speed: 1800 rpm
